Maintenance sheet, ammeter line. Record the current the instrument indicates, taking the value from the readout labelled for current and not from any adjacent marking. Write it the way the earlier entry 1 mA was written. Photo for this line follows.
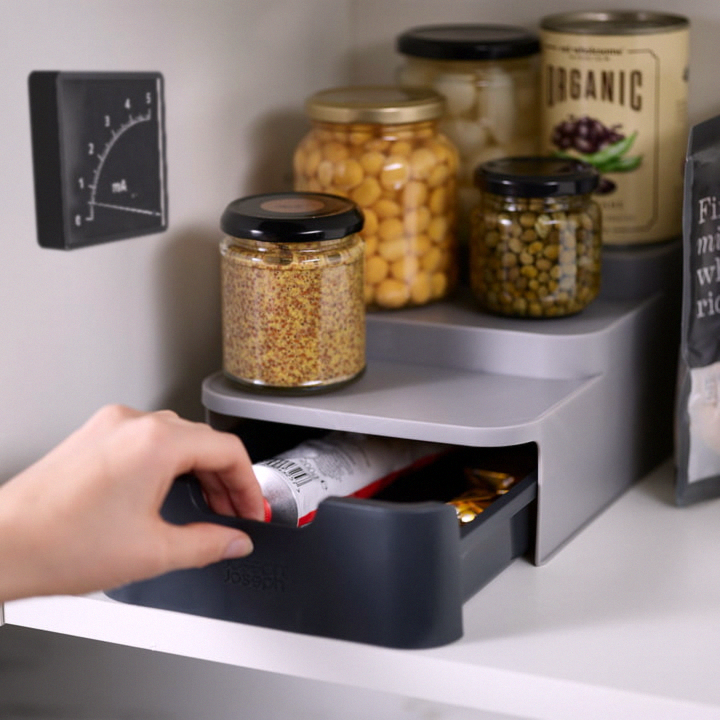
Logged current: 0.5 mA
